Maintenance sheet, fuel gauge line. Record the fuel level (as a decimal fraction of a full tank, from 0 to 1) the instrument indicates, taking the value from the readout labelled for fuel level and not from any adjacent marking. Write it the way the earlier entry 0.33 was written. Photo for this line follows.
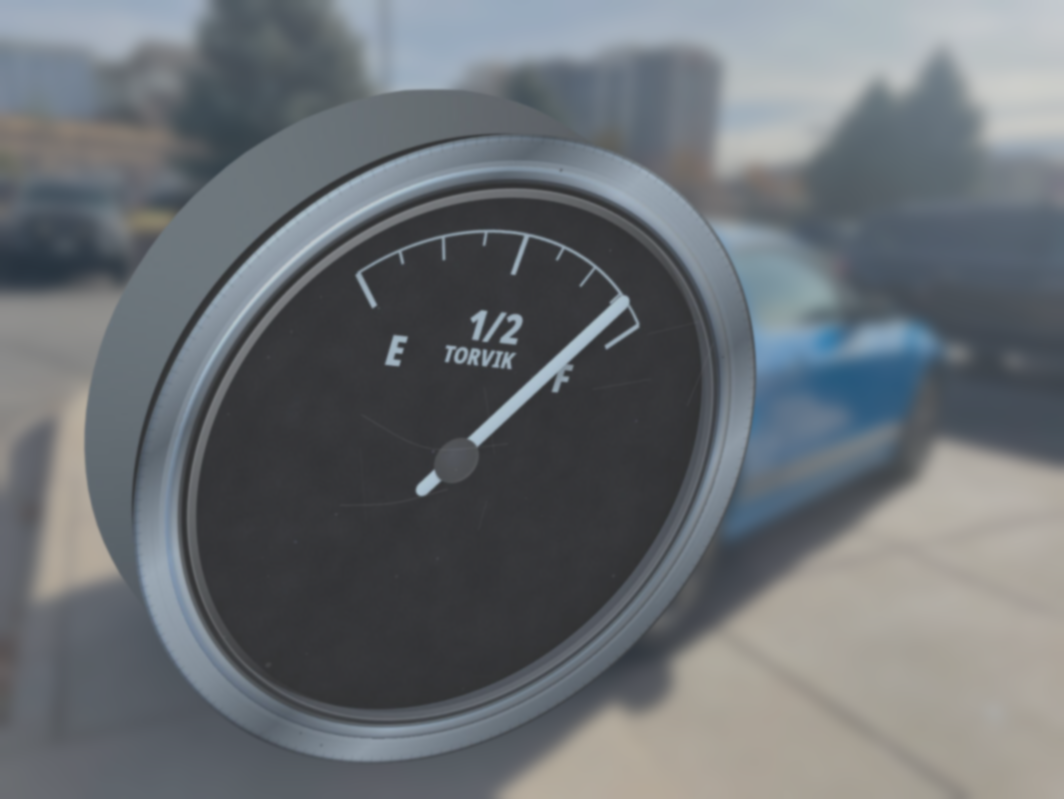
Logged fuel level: 0.875
